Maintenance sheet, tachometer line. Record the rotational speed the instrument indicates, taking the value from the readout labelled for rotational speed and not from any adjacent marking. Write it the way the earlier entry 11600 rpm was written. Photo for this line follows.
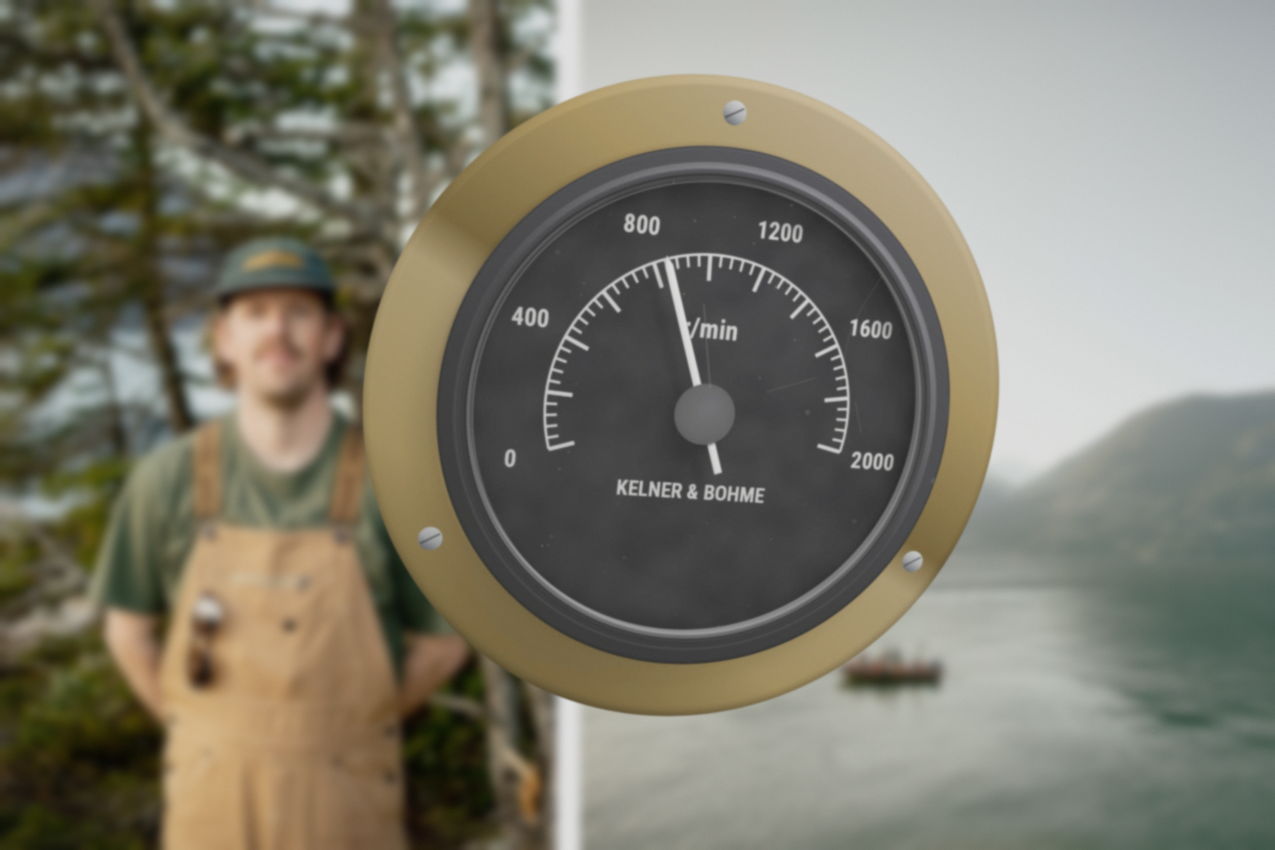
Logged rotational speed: 840 rpm
